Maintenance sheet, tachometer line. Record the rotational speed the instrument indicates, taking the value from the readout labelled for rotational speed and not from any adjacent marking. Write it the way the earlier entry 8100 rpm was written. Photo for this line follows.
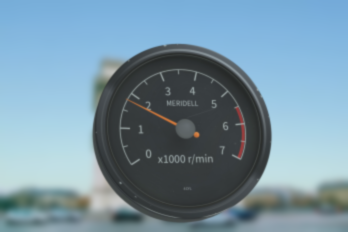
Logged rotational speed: 1750 rpm
